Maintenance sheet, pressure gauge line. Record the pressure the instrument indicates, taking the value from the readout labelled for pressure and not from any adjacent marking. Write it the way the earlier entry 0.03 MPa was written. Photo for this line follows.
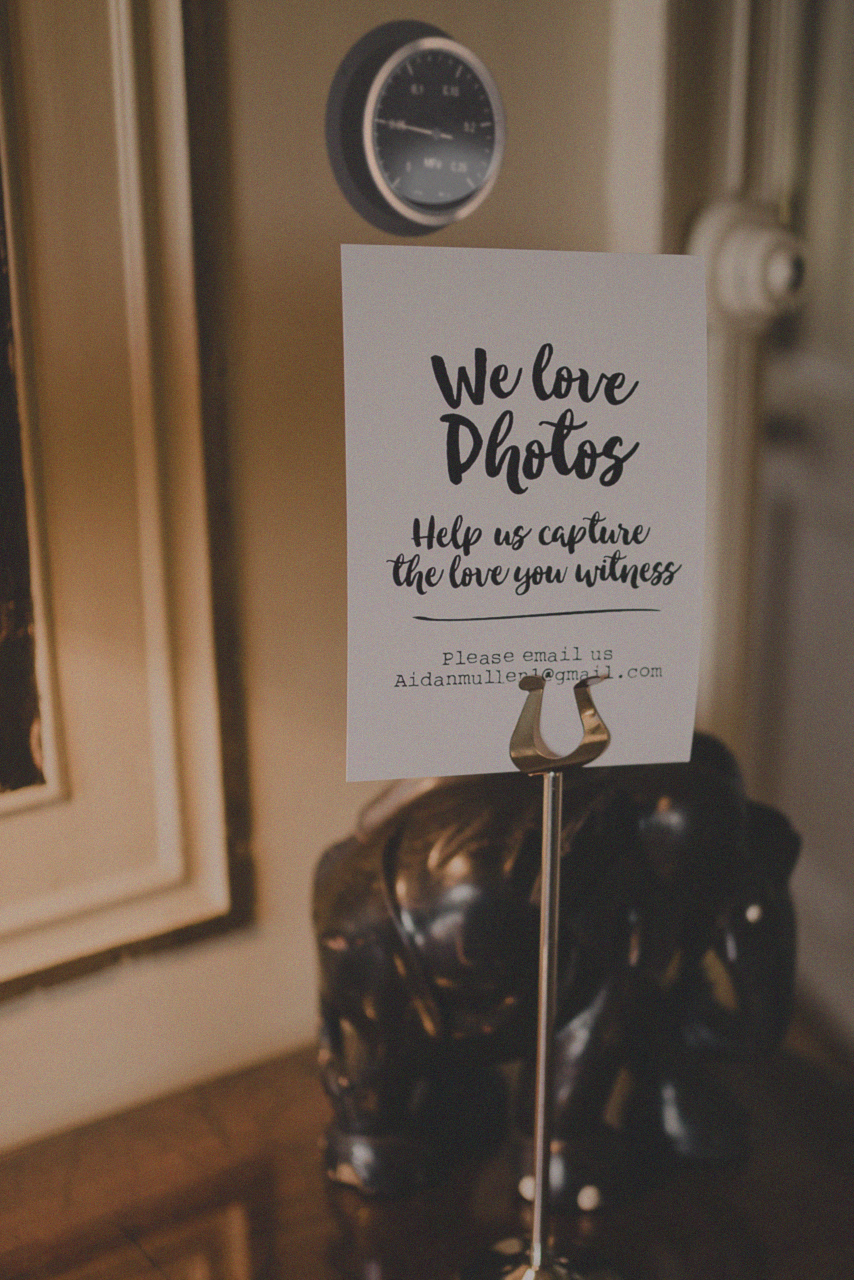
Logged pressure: 0.05 MPa
